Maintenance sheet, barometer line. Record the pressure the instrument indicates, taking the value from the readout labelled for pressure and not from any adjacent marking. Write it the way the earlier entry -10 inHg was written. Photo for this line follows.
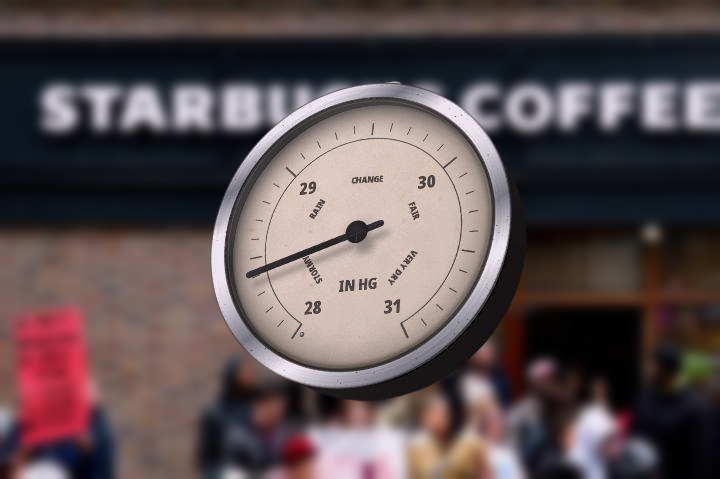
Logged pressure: 28.4 inHg
